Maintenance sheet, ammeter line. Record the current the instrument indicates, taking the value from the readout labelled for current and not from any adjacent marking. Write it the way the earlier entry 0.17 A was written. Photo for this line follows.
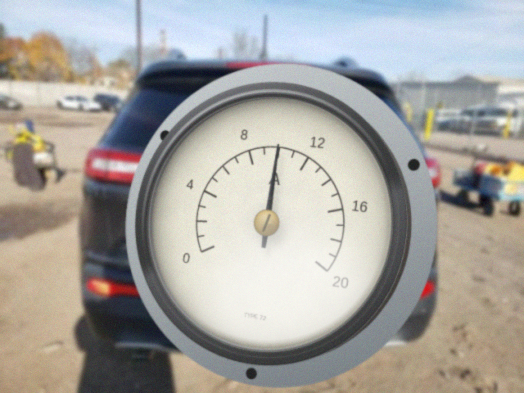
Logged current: 10 A
